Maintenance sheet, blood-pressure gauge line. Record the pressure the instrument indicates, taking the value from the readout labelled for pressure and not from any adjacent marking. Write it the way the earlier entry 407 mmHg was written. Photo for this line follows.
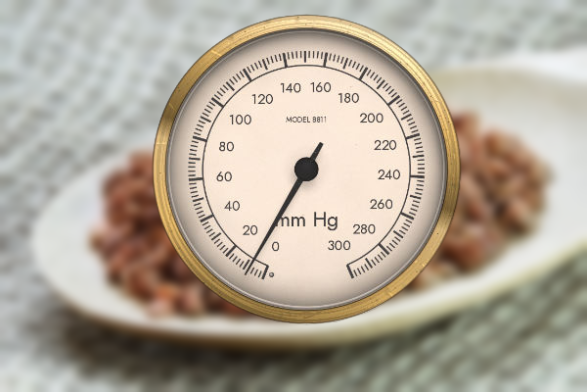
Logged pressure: 8 mmHg
